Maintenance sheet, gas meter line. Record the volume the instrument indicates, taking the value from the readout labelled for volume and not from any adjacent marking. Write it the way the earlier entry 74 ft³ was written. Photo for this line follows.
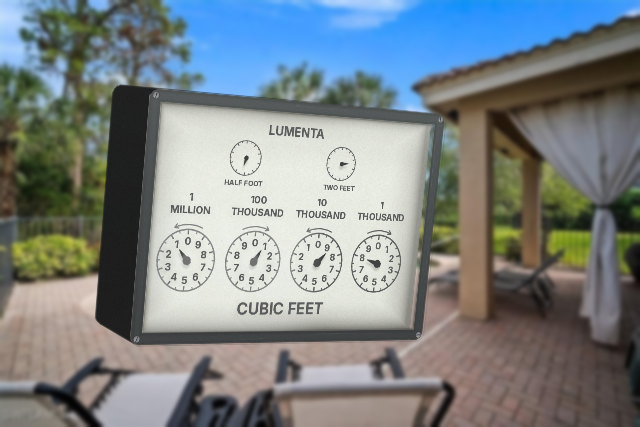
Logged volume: 108800 ft³
